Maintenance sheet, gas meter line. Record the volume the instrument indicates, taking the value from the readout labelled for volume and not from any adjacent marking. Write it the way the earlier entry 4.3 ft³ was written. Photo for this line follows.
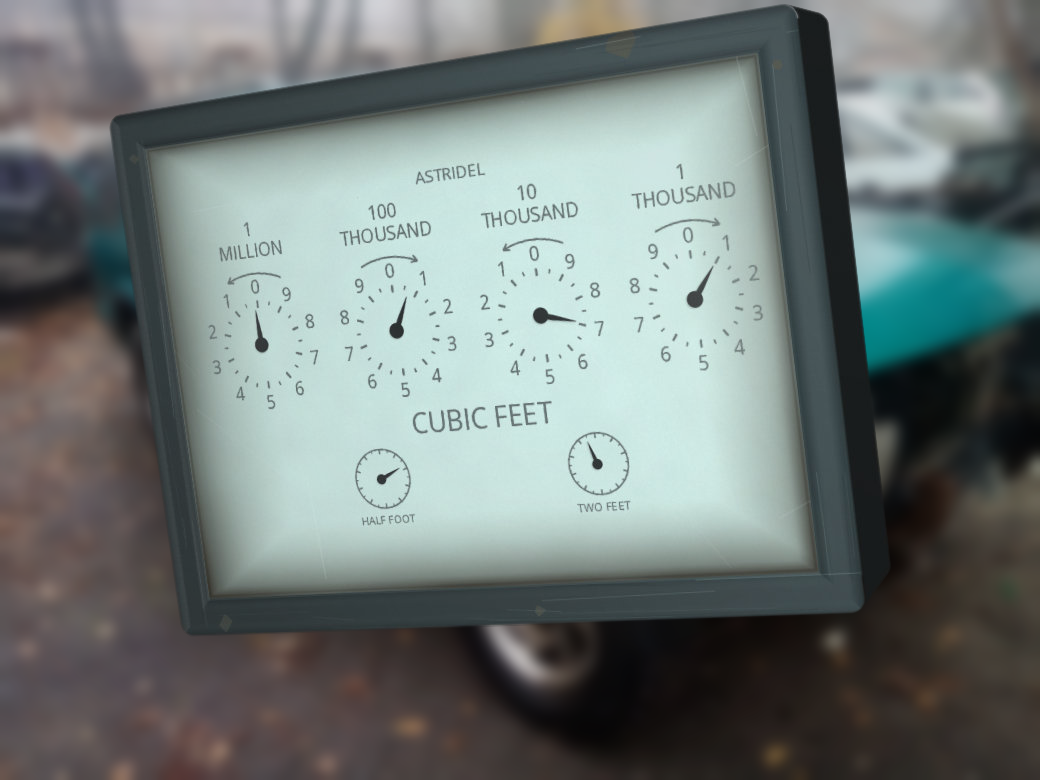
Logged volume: 7100 ft³
